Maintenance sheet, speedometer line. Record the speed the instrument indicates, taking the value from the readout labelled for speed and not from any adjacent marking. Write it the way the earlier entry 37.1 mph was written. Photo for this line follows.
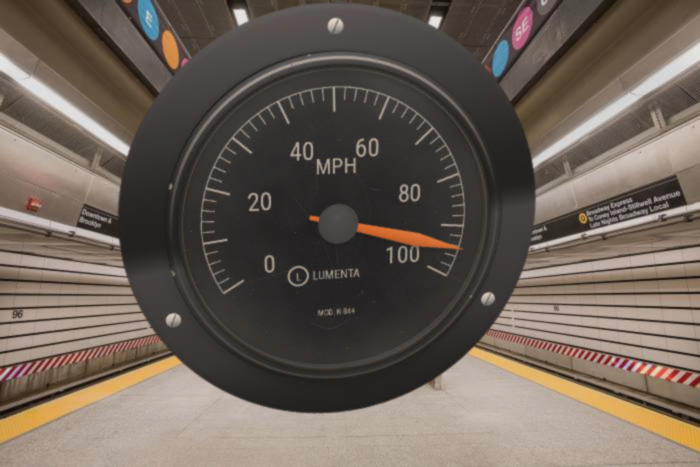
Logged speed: 94 mph
